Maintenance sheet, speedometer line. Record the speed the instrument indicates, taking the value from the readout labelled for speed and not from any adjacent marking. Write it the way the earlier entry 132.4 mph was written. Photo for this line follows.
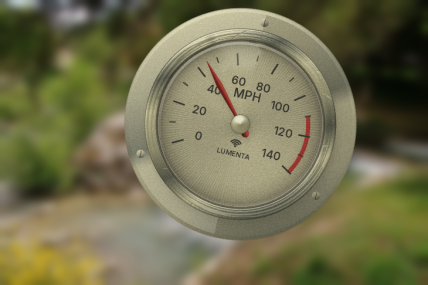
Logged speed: 45 mph
